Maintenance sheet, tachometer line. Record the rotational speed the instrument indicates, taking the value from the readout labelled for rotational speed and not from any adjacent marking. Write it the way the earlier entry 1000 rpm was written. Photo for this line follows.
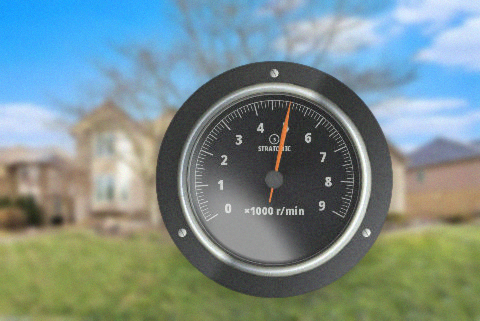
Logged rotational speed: 5000 rpm
